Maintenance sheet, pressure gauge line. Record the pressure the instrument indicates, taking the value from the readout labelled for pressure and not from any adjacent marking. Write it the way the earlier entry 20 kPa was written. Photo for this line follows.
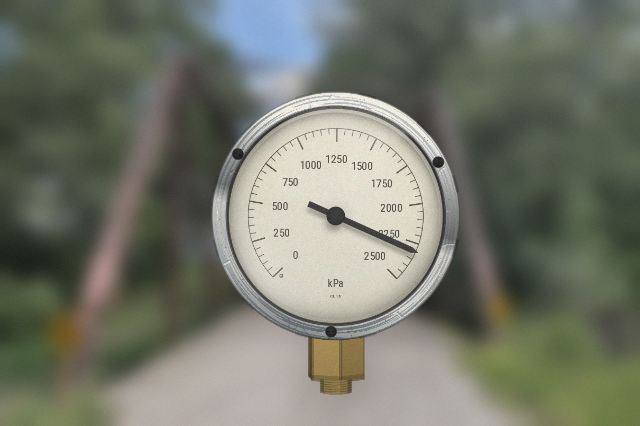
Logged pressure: 2300 kPa
